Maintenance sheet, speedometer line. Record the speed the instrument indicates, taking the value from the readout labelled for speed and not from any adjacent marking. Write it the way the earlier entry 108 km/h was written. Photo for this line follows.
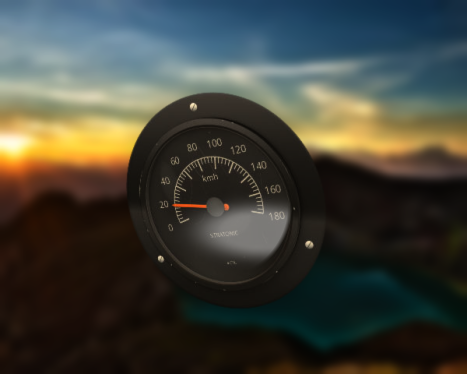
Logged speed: 20 km/h
